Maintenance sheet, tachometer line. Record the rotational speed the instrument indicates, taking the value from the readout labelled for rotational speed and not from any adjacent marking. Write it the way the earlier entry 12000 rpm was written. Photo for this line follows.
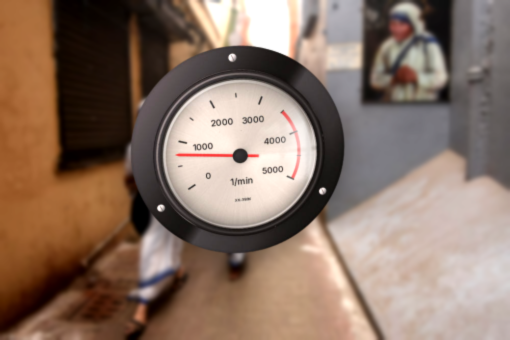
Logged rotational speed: 750 rpm
